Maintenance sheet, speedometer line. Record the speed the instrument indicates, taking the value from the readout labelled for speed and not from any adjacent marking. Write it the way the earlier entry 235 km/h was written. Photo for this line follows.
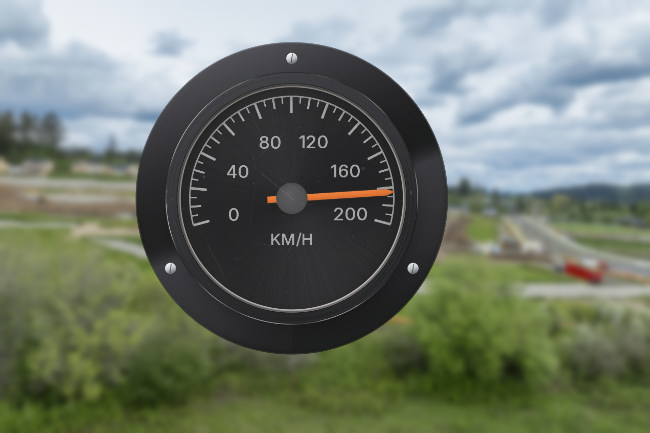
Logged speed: 182.5 km/h
